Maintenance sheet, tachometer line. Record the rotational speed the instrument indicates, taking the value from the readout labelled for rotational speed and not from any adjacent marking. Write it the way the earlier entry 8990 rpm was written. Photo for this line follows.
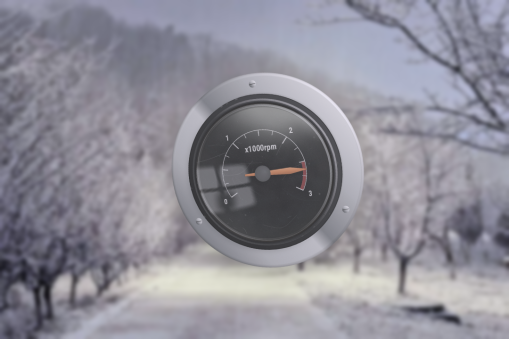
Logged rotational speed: 2625 rpm
